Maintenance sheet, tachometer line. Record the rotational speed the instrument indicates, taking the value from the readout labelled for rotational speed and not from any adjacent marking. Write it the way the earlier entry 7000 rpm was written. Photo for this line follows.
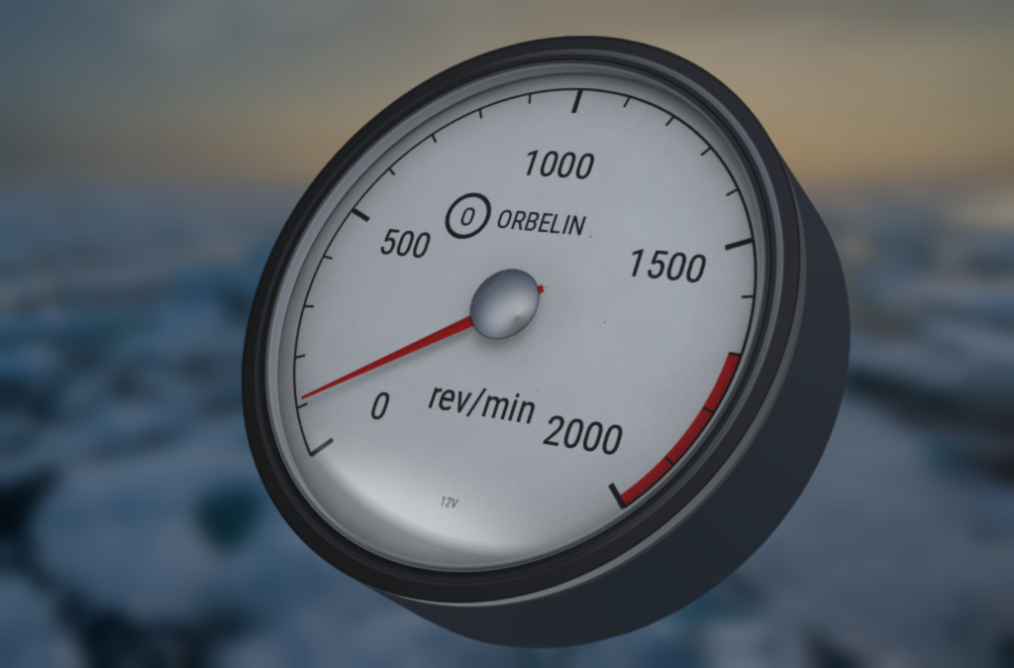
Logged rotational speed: 100 rpm
